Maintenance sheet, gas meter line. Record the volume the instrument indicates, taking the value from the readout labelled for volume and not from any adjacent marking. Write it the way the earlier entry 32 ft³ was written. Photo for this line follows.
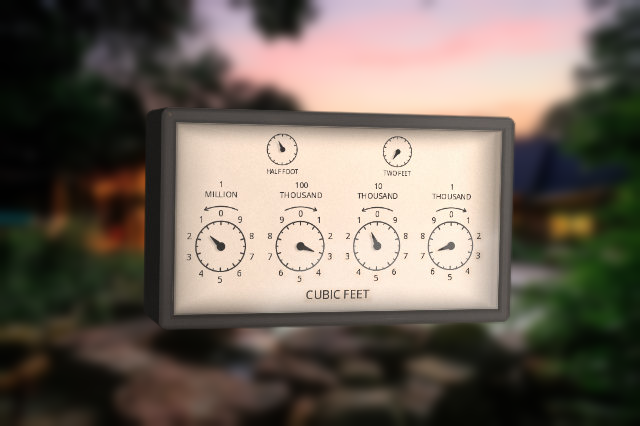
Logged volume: 130700 ft³
